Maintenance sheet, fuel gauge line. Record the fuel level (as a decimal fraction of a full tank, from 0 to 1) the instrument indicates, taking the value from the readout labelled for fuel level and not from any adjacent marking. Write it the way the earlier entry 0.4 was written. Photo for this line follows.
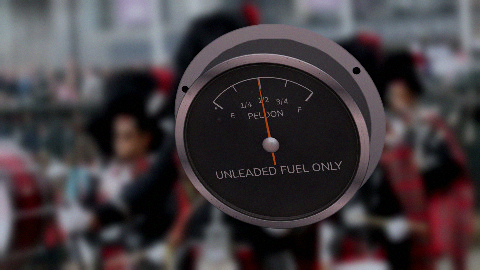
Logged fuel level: 0.5
